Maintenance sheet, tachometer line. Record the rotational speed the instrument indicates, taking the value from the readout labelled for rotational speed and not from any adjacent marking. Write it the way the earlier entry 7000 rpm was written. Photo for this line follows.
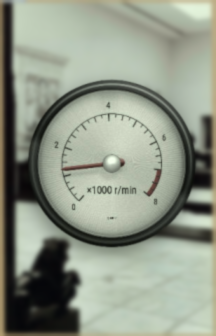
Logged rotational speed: 1250 rpm
